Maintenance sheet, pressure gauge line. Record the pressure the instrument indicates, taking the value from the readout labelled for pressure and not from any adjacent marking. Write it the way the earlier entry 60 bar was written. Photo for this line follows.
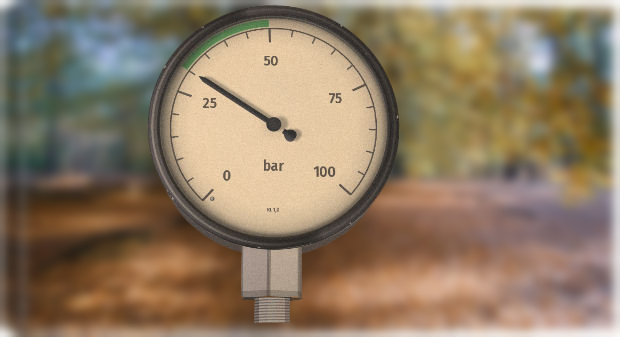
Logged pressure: 30 bar
